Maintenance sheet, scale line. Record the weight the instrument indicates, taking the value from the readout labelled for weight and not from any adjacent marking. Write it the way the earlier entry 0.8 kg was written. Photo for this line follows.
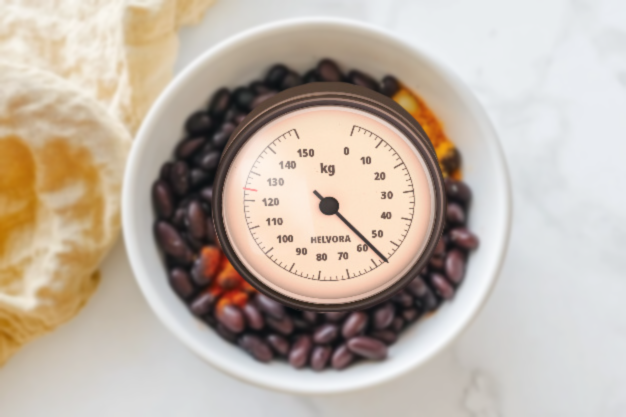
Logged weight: 56 kg
